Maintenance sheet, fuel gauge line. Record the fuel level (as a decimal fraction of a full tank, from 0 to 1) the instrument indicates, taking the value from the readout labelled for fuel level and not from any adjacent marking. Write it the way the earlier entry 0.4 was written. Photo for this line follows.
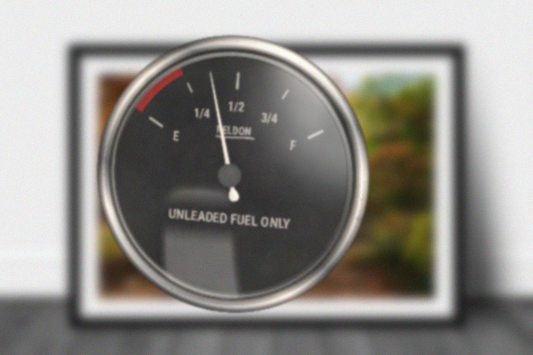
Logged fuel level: 0.375
